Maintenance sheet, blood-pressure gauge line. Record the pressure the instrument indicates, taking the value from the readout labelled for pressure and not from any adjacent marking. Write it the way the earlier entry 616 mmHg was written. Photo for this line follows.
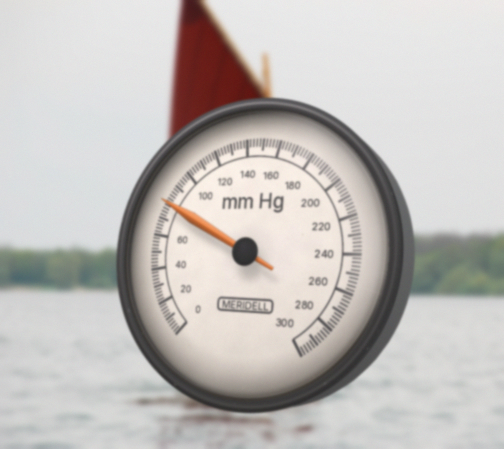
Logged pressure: 80 mmHg
